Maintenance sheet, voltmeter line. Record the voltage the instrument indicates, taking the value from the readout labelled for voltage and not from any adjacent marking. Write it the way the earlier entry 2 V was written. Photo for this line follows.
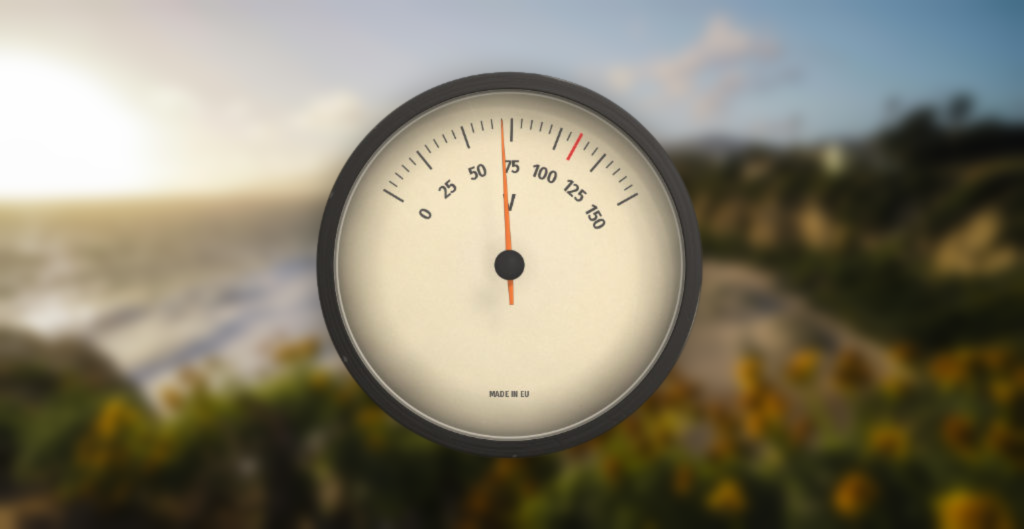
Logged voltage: 70 V
